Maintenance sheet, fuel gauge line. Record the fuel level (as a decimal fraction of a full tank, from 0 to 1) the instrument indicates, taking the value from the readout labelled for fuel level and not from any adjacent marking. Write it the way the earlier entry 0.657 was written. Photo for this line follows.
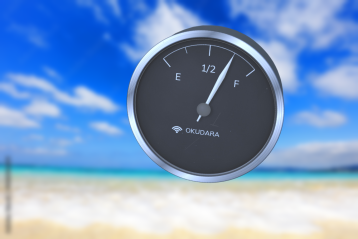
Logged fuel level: 0.75
